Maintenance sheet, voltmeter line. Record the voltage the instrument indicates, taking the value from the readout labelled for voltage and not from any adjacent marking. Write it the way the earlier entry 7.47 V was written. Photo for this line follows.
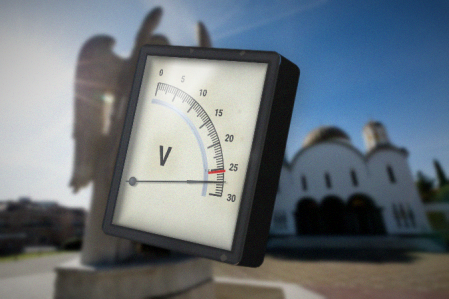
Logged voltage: 27.5 V
